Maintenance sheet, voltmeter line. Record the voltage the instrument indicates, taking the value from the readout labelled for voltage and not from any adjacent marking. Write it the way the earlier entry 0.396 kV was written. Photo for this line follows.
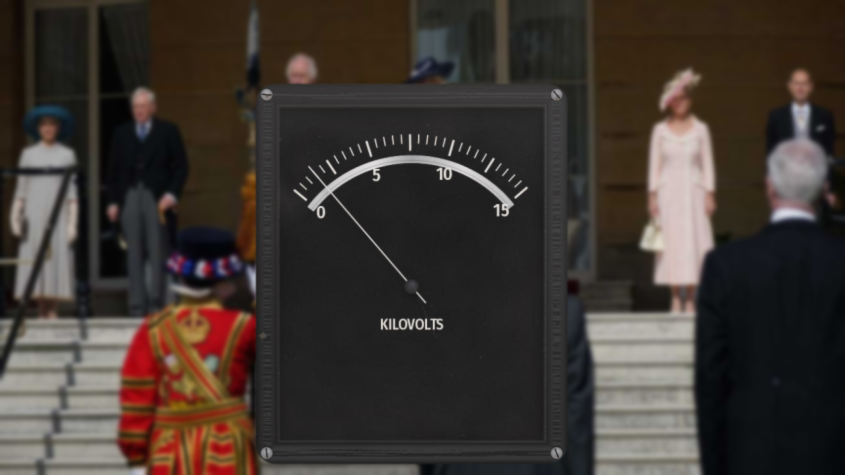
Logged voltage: 1.5 kV
